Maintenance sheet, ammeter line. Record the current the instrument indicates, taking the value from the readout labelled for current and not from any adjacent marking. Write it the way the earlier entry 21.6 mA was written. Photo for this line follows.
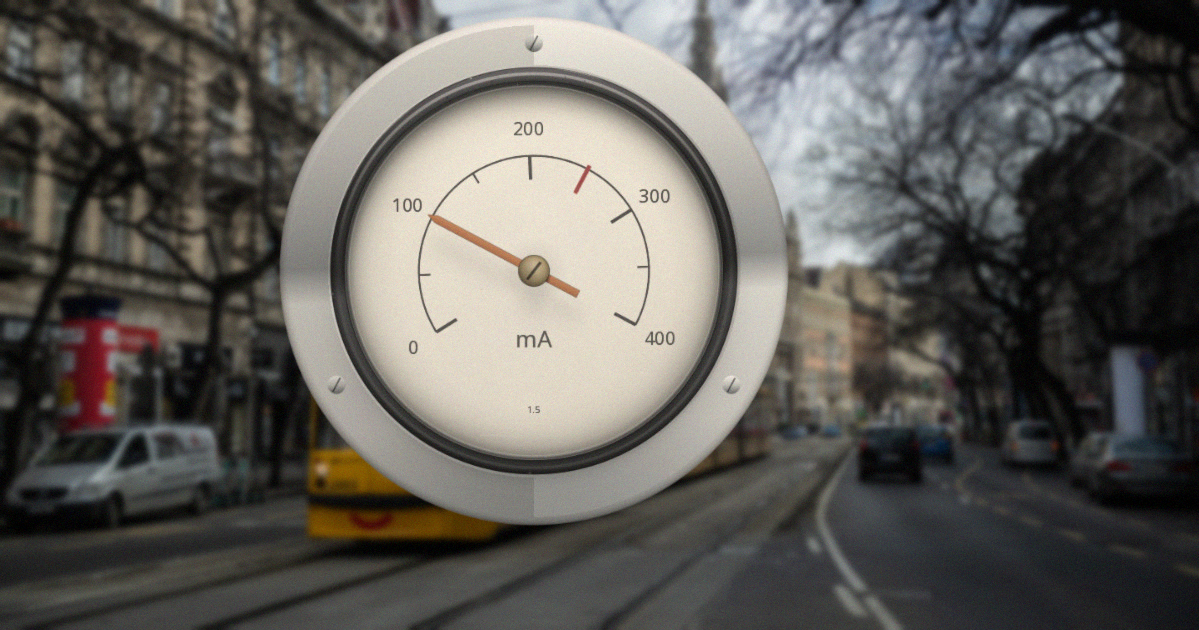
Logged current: 100 mA
